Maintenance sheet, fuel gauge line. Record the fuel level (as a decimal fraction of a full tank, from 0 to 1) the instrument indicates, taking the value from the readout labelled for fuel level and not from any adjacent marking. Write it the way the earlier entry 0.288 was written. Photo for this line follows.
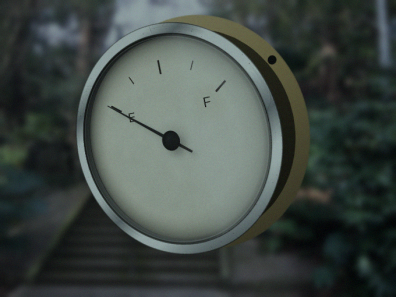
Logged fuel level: 0
